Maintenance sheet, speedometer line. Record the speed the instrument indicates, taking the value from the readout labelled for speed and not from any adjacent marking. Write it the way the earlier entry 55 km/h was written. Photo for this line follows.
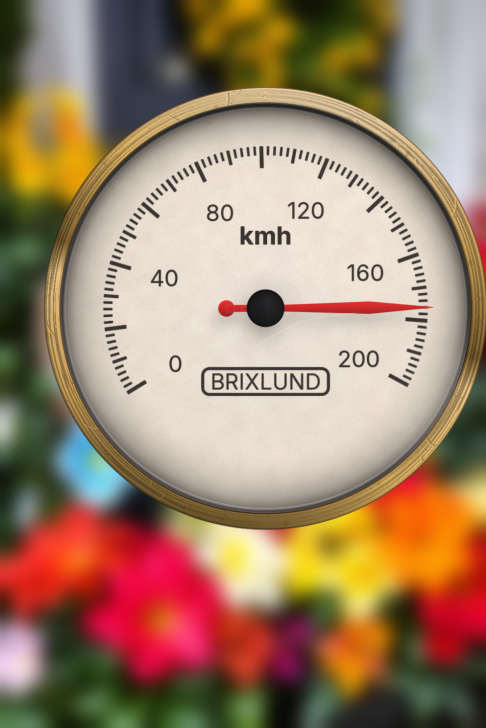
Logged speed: 176 km/h
